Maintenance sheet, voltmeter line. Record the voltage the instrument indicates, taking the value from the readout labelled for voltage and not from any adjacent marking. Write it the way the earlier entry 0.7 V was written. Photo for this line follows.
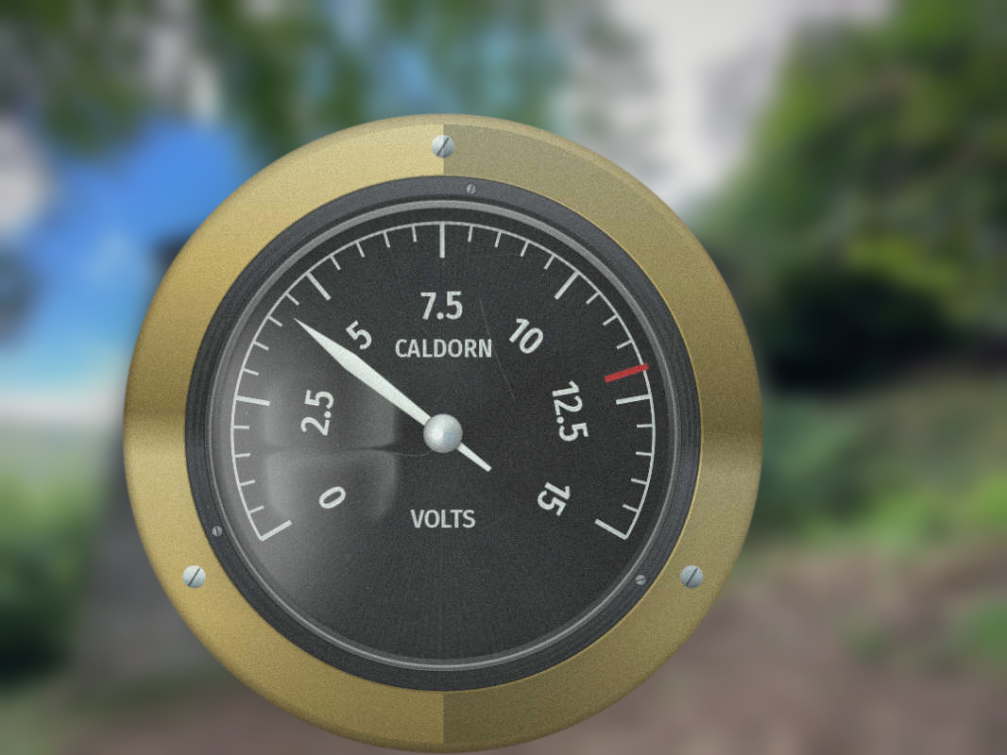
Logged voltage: 4.25 V
